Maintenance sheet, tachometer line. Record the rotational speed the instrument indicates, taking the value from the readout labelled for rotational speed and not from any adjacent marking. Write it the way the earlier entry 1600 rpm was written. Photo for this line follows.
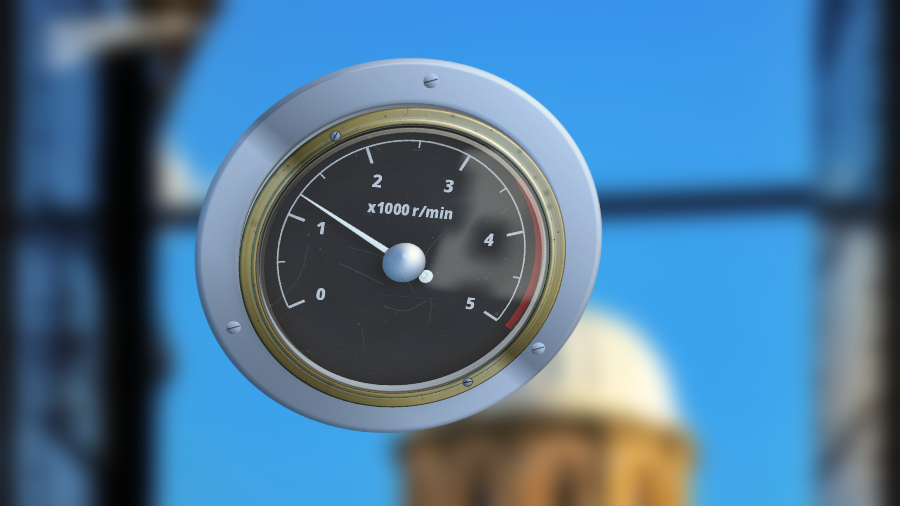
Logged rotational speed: 1250 rpm
